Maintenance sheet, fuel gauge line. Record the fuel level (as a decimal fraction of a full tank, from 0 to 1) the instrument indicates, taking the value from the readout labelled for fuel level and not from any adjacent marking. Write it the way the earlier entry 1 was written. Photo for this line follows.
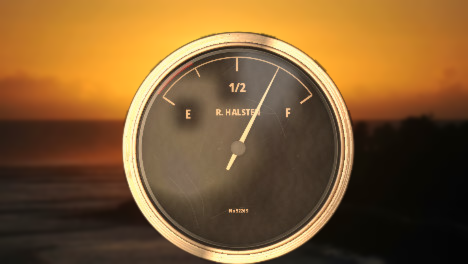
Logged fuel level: 0.75
